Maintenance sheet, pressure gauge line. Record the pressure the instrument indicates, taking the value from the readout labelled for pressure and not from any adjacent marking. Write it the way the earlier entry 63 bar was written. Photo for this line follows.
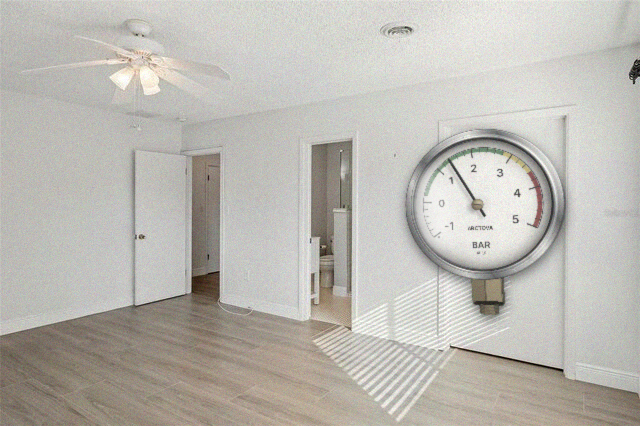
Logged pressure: 1.4 bar
